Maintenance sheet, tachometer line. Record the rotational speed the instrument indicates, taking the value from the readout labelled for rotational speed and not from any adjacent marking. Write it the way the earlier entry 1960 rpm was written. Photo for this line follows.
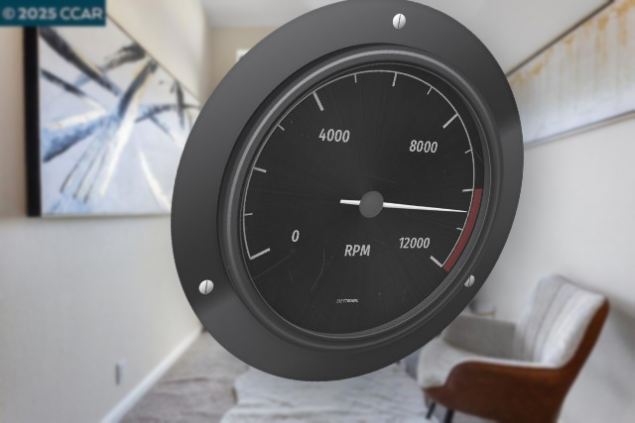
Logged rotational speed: 10500 rpm
